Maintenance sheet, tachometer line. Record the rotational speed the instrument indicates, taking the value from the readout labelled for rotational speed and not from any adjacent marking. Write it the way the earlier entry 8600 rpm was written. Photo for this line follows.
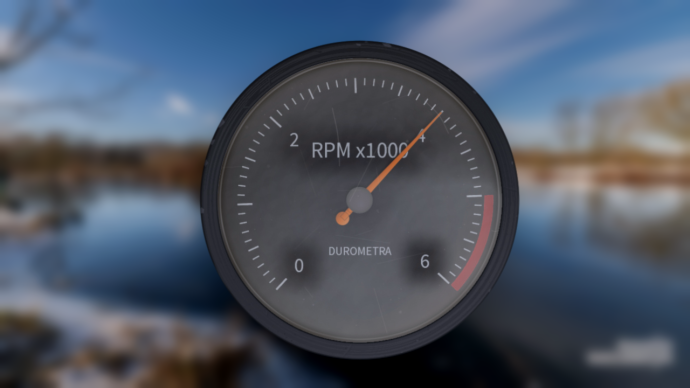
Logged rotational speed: 4000 rpm
